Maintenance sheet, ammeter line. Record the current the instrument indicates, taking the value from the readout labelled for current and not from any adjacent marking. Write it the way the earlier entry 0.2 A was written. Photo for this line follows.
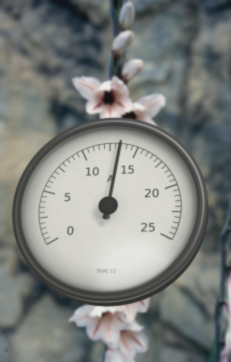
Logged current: 13.5 A
